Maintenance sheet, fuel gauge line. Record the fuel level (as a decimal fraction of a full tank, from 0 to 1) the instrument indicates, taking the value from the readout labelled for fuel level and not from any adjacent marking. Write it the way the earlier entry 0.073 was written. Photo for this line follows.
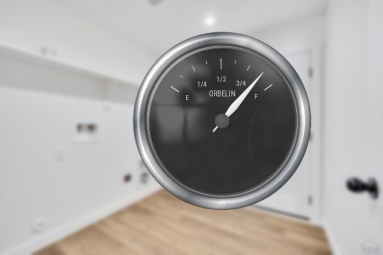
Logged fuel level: 0.875
